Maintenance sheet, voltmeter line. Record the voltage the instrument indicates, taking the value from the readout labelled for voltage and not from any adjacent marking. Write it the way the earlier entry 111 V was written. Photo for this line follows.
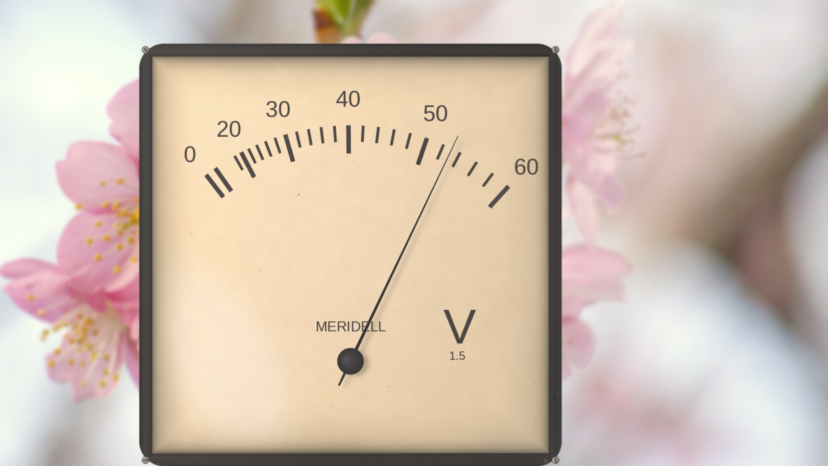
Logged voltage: 53 V
